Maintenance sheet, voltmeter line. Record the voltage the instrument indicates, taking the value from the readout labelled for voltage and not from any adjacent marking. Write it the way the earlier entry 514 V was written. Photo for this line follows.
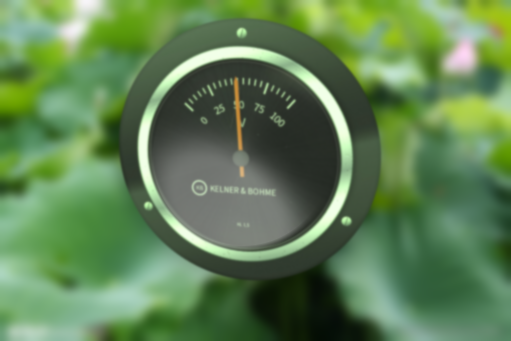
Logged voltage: 50 V
